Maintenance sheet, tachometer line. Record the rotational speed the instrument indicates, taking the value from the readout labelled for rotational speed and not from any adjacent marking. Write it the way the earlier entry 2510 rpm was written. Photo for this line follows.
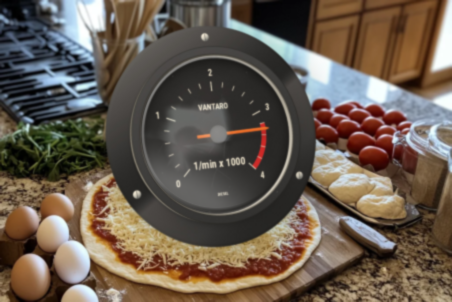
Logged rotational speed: 3300 rpm
